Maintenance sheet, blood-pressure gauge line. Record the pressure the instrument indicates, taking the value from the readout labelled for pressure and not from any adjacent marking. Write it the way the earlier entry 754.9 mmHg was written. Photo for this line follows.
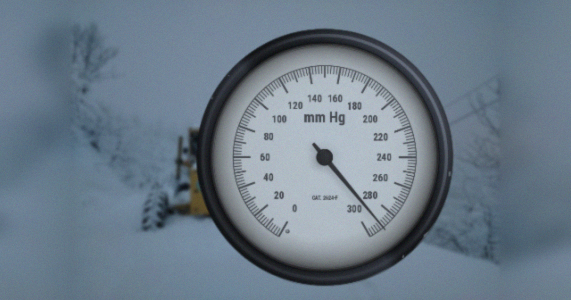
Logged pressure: 290 mmHg
